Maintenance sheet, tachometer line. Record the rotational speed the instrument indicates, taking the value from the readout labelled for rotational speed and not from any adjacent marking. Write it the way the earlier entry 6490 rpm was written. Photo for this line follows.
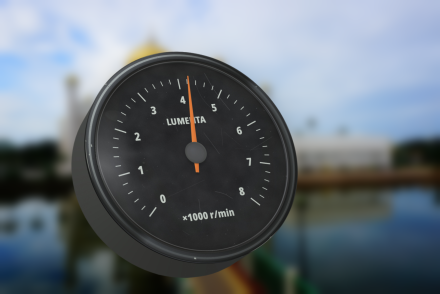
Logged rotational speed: 4200 rpm
